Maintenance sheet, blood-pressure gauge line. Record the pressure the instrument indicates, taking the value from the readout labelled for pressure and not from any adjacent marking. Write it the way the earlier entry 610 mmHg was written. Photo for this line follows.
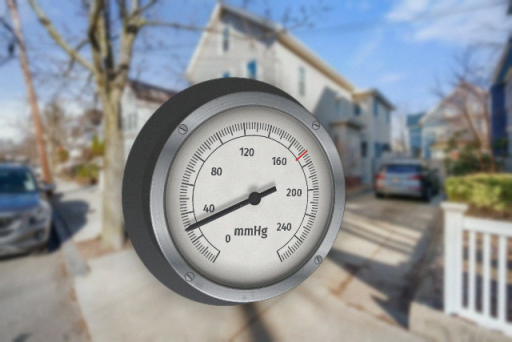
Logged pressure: 30 mmHg
